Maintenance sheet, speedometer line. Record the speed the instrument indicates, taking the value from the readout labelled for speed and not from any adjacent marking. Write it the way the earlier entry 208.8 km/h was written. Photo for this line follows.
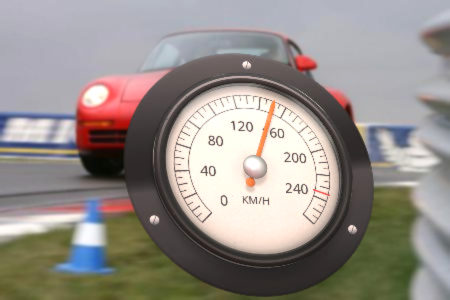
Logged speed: 150 km/h
